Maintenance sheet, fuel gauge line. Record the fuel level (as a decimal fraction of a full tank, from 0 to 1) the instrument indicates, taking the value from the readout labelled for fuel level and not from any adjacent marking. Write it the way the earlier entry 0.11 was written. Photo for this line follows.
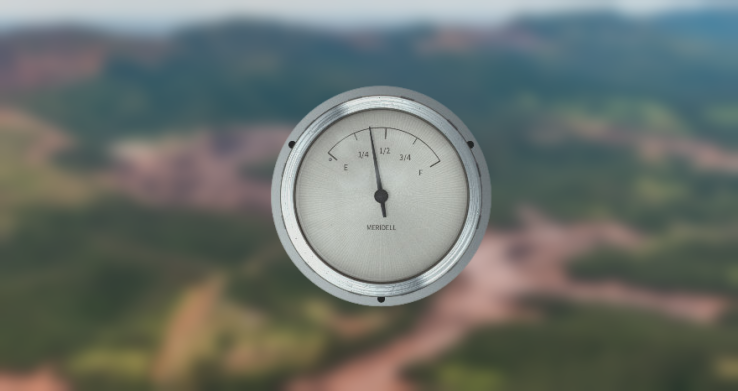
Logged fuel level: 0.375
